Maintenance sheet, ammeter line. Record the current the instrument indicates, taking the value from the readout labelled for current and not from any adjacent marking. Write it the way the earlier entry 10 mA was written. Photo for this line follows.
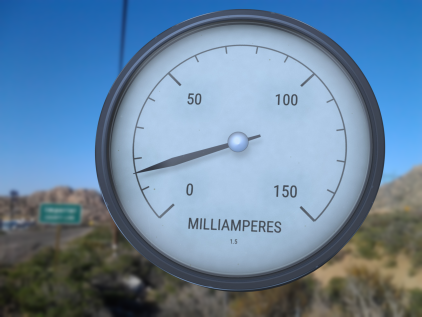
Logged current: 15 mA
